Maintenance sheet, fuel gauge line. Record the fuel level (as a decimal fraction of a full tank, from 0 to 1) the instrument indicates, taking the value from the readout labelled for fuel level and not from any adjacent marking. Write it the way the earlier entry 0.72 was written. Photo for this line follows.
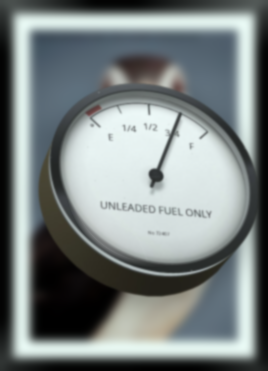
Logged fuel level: 0.75
